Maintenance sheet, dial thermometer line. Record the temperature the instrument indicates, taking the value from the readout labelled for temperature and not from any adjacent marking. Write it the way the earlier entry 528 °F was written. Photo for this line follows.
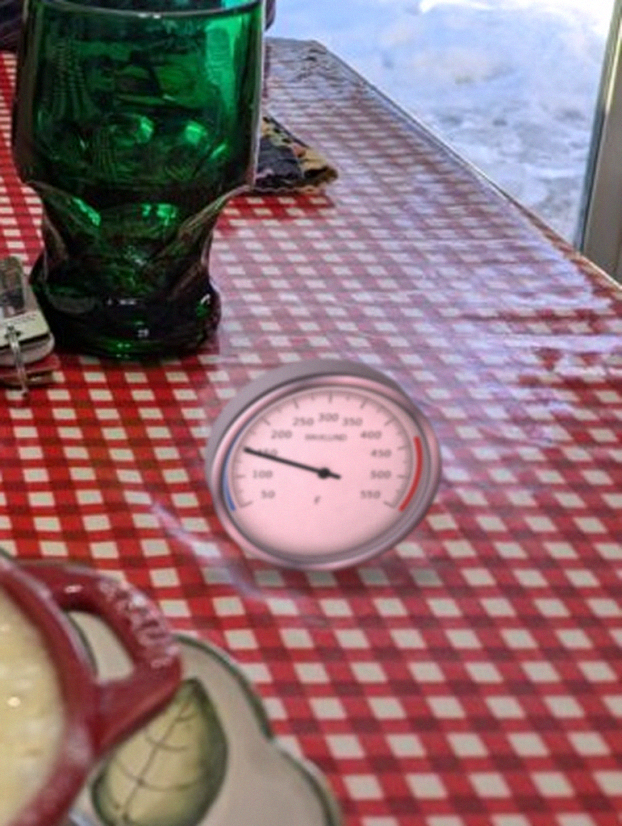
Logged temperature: 150 °F
